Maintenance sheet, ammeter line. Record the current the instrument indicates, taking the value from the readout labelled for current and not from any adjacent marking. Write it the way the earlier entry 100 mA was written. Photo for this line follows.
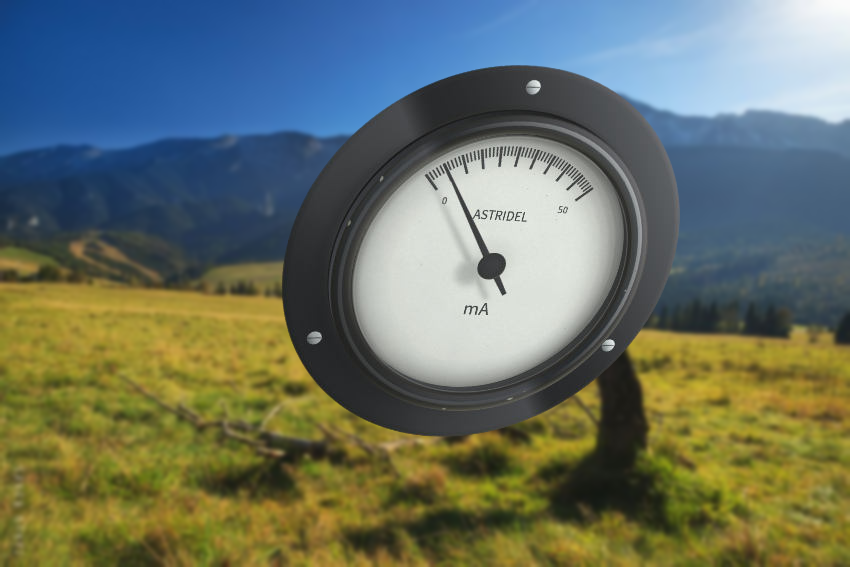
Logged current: 5 mA
